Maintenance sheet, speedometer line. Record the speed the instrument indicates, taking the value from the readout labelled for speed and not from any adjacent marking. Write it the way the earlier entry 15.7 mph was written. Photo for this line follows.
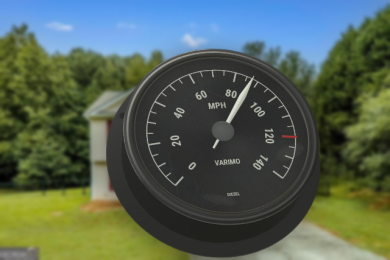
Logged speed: 87.5 mph
